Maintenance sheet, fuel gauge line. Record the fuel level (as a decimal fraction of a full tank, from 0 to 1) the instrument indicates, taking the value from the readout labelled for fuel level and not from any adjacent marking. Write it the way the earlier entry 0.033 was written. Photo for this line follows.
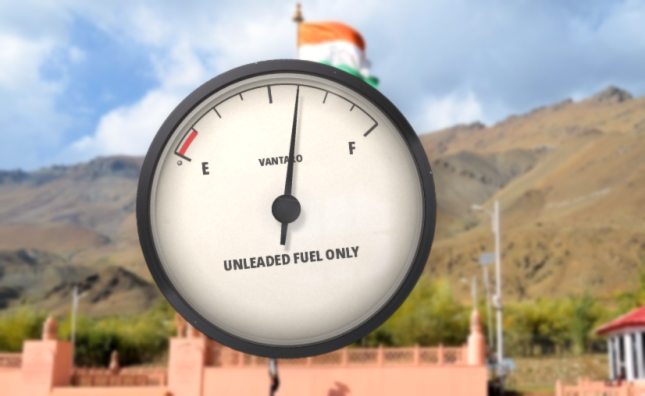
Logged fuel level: 0.625
